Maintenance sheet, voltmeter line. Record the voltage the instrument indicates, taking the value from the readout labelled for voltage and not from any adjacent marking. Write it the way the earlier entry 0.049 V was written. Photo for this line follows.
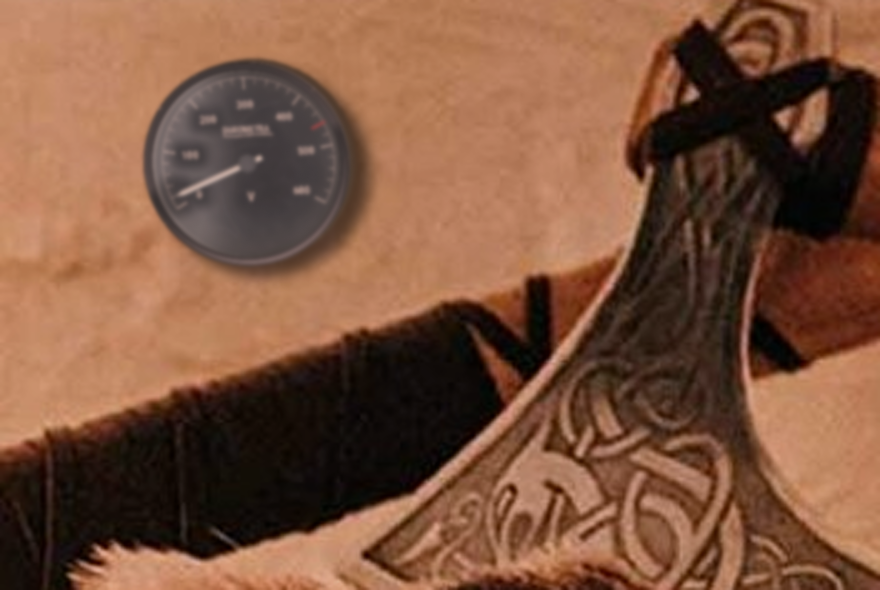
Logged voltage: 20 V
